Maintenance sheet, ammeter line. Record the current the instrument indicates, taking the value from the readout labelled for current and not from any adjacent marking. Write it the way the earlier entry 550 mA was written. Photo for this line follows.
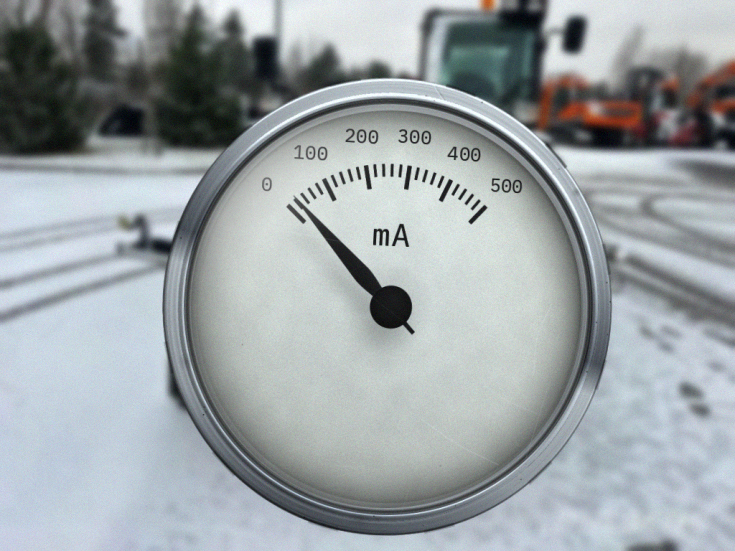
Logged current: 20 mA
